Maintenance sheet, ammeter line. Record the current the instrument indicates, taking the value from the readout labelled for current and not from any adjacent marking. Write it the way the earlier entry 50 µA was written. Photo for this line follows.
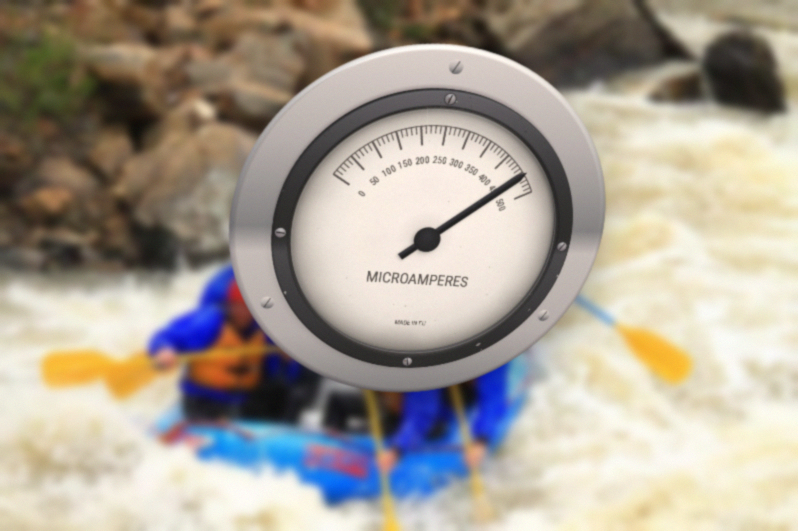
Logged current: 450 µA
